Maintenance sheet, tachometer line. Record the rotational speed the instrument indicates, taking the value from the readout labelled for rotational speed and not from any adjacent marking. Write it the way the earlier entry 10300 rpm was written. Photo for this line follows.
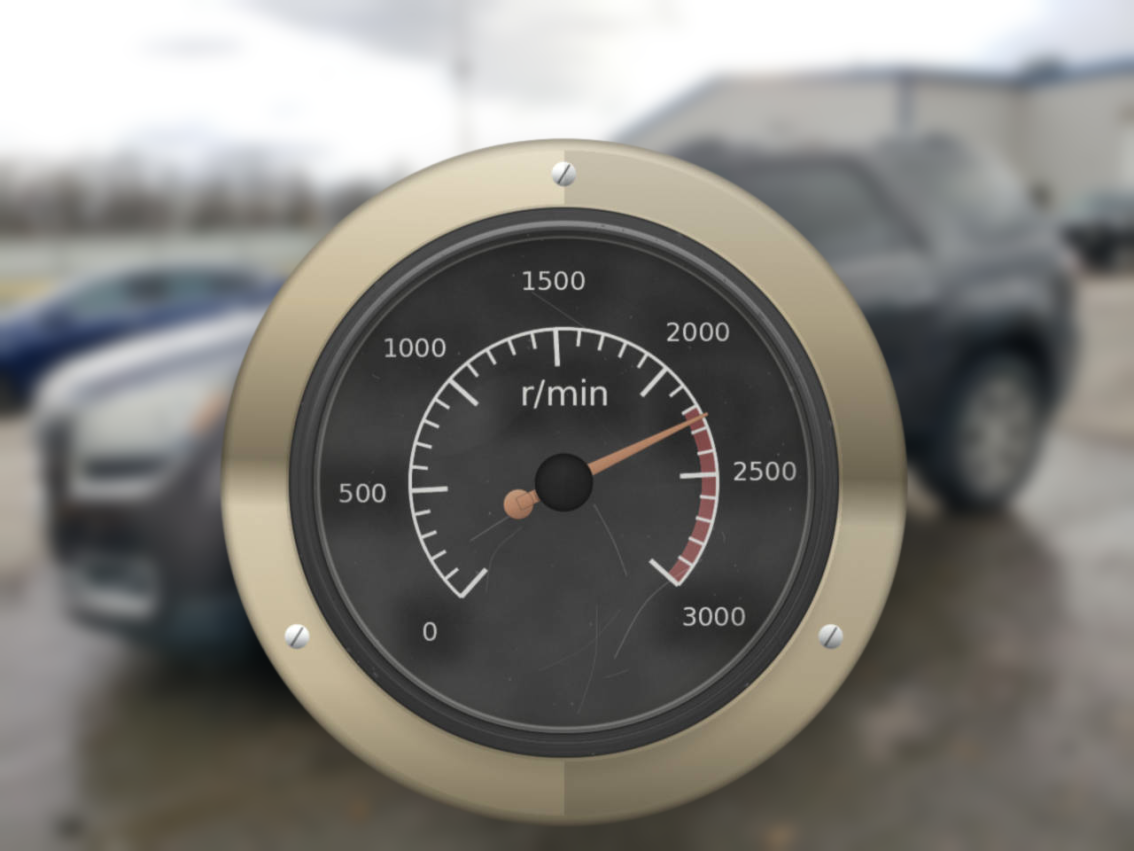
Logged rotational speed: 2250 rpm
